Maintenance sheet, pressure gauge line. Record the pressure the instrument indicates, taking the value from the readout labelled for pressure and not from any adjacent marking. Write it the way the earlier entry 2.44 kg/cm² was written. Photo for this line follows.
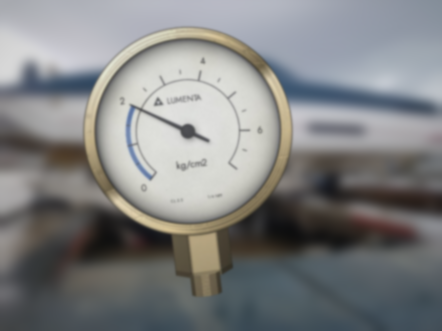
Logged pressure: 2 kg/cm²
